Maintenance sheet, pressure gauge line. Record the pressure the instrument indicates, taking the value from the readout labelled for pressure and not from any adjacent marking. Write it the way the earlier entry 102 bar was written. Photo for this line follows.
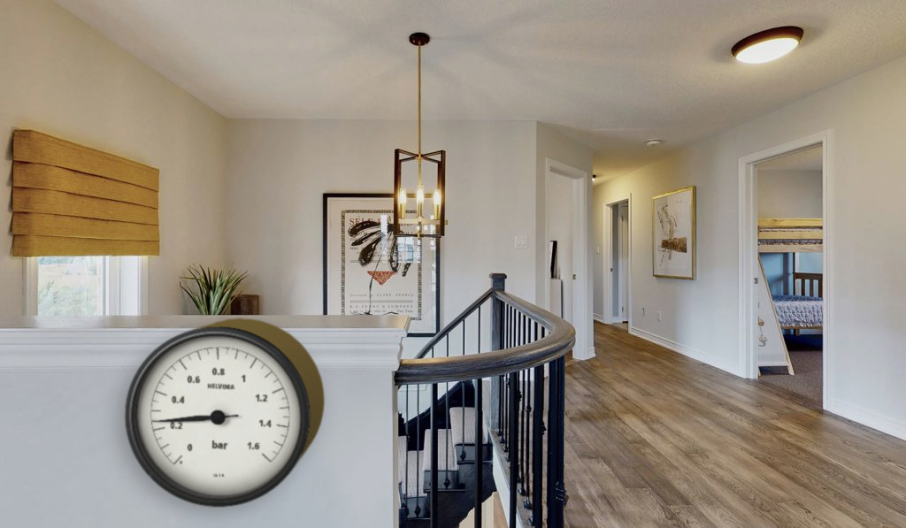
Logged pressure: 0.25 bar
